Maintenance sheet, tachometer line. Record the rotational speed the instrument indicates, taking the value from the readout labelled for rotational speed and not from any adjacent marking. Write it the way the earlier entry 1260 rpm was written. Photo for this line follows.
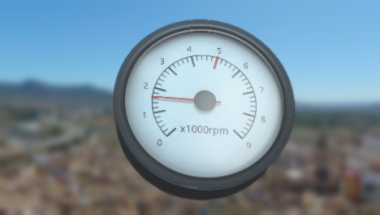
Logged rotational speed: 1600 rpm
